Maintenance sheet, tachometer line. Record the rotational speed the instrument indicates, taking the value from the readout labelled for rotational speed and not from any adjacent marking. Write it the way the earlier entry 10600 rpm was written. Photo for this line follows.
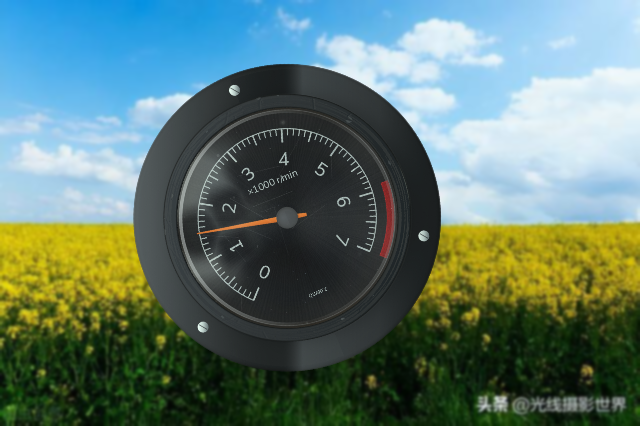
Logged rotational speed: 1500 rpm
